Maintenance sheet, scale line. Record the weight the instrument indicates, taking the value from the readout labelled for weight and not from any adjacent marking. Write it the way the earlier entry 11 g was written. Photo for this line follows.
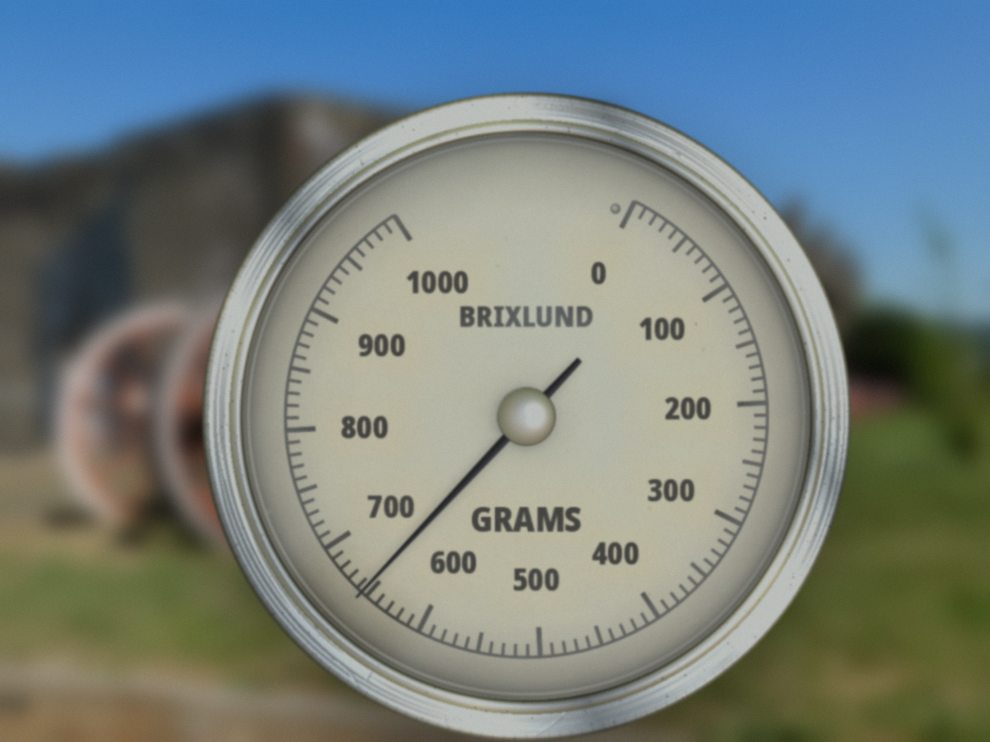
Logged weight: 655 g
